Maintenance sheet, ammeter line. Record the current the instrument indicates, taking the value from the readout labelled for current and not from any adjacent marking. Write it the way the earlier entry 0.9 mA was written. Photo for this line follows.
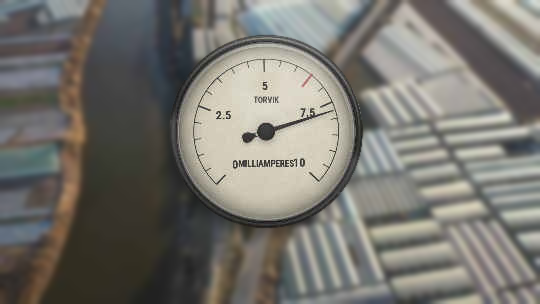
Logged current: 7.75 mA
